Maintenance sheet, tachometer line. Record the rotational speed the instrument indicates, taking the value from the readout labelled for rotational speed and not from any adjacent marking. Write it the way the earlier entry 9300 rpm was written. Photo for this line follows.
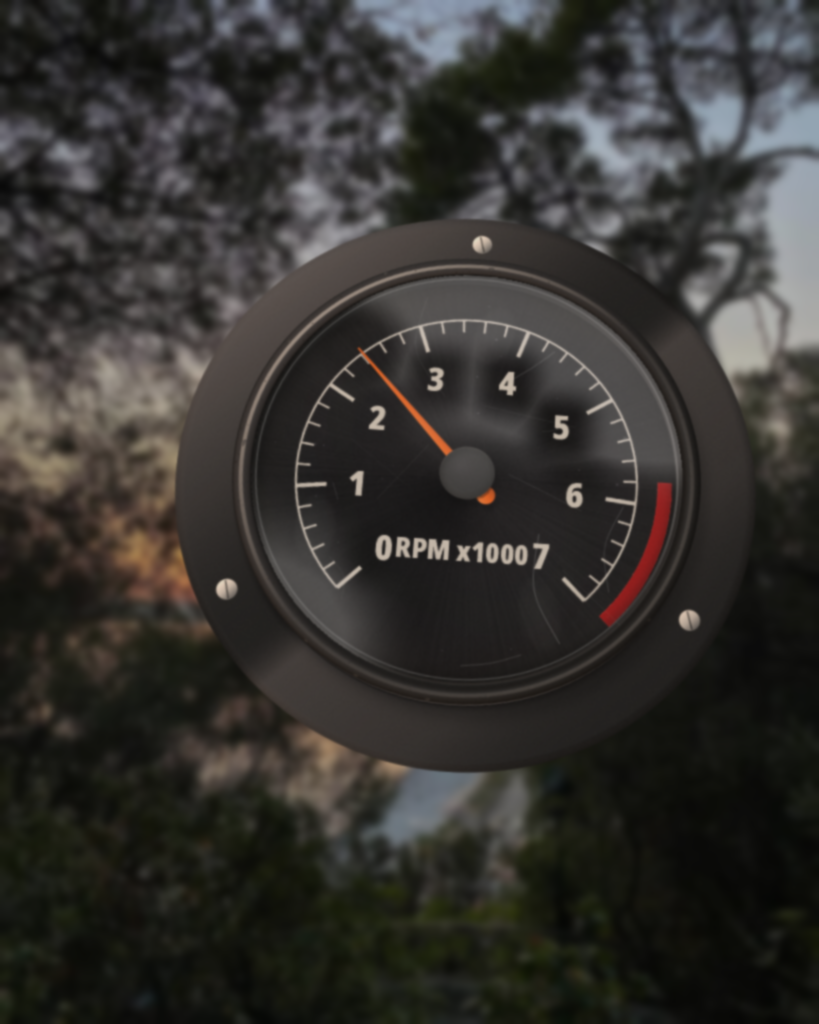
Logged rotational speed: 2400 rpm
